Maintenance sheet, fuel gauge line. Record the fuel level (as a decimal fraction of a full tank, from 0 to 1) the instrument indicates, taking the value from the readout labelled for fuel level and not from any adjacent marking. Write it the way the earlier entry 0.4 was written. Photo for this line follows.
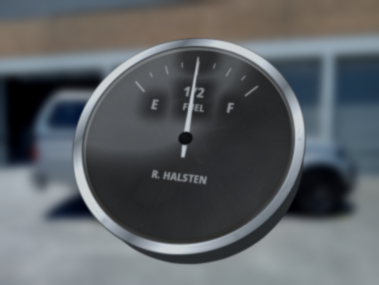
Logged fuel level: 0.5
